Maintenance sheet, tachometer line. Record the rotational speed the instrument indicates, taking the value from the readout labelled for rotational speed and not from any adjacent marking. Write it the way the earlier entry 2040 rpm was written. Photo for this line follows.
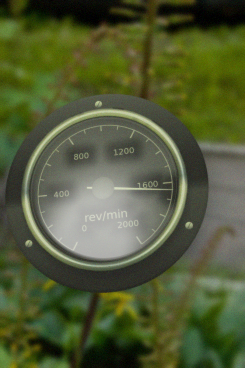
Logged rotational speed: 1650 rpm
